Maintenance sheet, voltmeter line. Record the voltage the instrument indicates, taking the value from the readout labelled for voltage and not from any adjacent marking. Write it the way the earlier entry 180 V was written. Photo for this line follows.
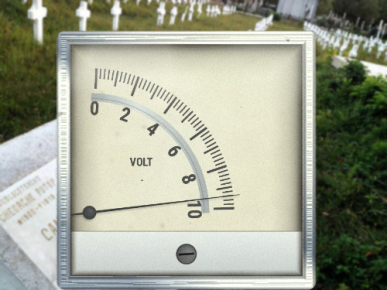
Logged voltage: 9.4 V
